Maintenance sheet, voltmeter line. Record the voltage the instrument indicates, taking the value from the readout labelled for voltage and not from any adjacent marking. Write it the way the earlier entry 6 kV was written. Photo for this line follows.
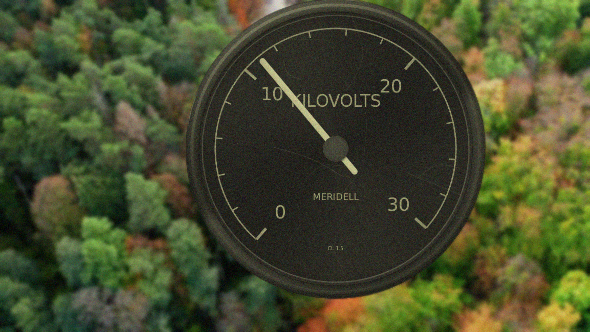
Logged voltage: 11 kV
